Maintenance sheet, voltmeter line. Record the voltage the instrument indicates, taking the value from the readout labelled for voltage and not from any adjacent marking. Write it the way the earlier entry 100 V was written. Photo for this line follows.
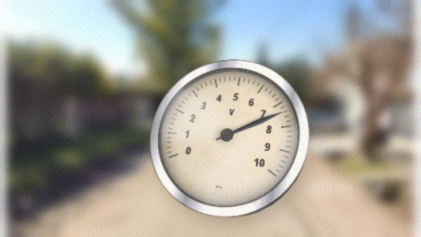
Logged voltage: 7.4 V
